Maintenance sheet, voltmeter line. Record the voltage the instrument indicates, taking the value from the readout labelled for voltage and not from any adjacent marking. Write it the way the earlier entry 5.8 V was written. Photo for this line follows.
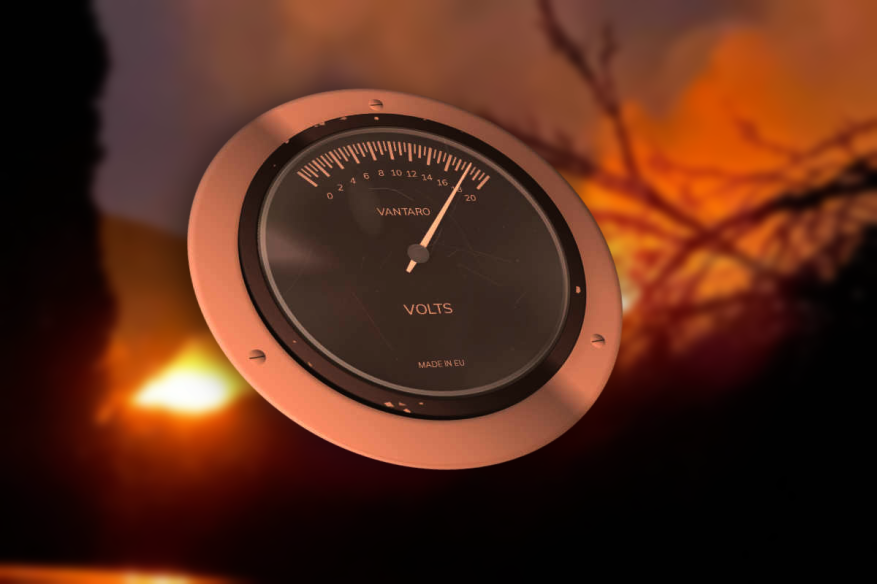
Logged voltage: 18 V
